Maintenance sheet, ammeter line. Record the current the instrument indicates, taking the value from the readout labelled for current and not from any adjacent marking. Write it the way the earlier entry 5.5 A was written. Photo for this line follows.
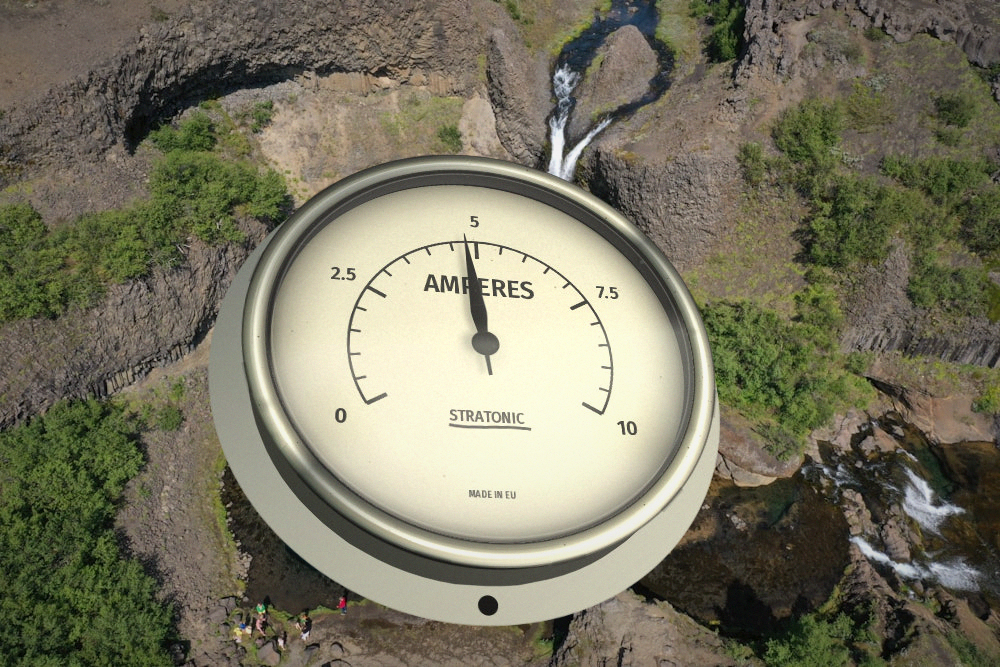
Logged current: 4.75 A
